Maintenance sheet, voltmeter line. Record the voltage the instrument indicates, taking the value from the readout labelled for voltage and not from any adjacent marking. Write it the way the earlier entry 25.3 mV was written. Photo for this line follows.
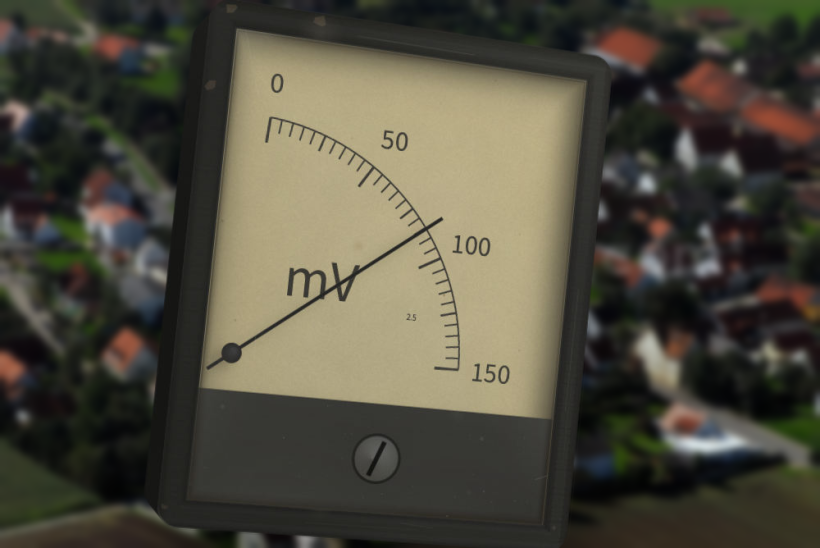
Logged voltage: 85 mV
